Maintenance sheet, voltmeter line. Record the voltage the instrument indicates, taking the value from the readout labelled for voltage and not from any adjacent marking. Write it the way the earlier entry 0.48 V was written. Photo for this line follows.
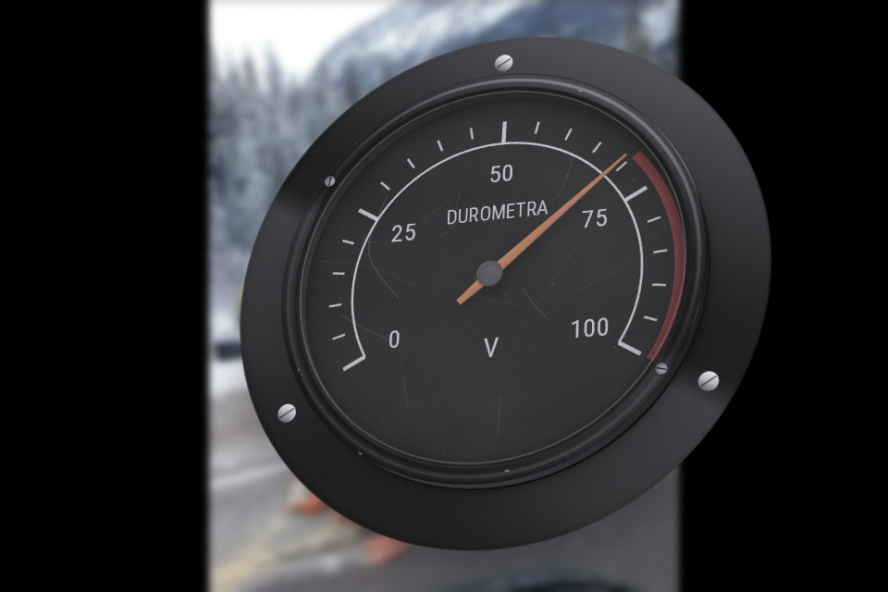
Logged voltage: 70 V
